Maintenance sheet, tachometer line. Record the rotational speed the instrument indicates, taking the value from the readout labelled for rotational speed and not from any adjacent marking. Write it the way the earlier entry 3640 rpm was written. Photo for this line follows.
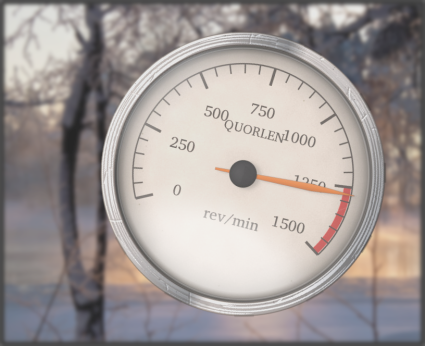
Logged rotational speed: 1275 rpm
